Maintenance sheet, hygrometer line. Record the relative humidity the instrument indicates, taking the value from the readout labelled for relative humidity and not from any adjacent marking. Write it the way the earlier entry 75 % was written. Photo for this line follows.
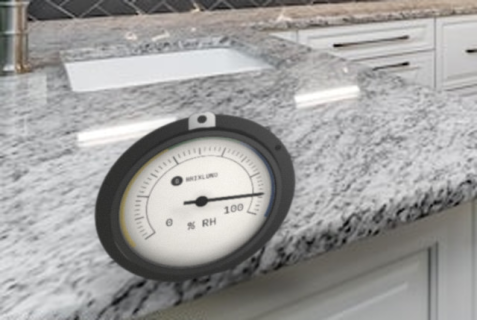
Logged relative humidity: 90 %
